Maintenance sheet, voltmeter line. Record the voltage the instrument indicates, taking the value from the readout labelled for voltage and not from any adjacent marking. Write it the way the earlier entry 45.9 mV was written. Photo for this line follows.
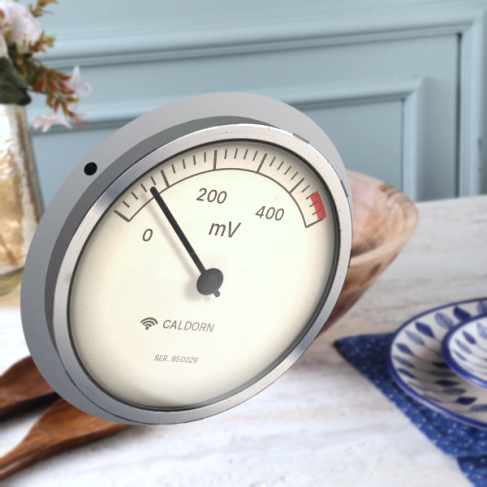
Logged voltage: 70 mV
